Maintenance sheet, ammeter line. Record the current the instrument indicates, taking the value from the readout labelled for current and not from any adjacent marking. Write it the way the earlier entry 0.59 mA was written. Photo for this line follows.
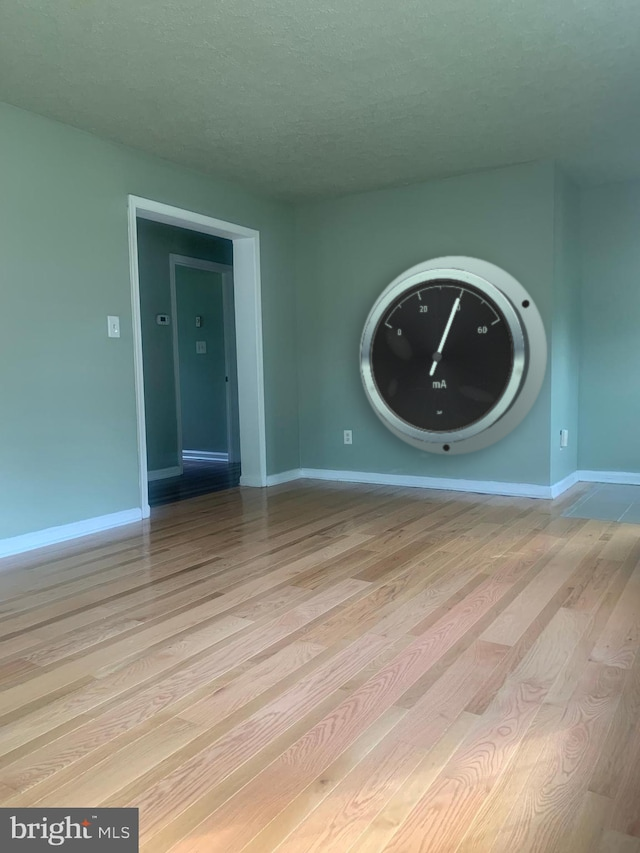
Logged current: 40 mA
